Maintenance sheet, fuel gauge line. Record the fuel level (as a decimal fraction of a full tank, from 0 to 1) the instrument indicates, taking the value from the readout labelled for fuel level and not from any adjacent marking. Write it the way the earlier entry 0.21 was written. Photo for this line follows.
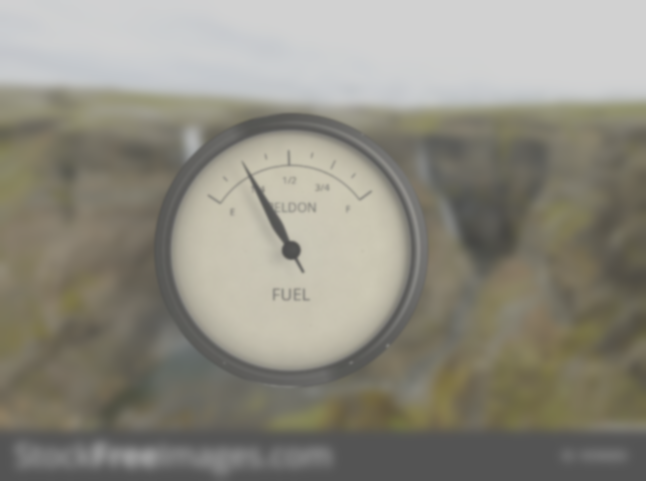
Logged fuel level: 0.25
